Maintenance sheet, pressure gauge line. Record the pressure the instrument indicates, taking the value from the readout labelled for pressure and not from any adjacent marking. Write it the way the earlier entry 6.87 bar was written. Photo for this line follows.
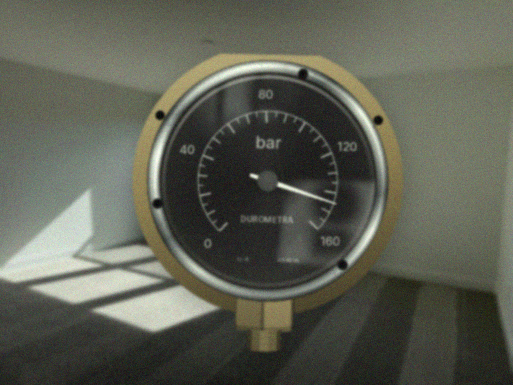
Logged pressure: 145 bar
